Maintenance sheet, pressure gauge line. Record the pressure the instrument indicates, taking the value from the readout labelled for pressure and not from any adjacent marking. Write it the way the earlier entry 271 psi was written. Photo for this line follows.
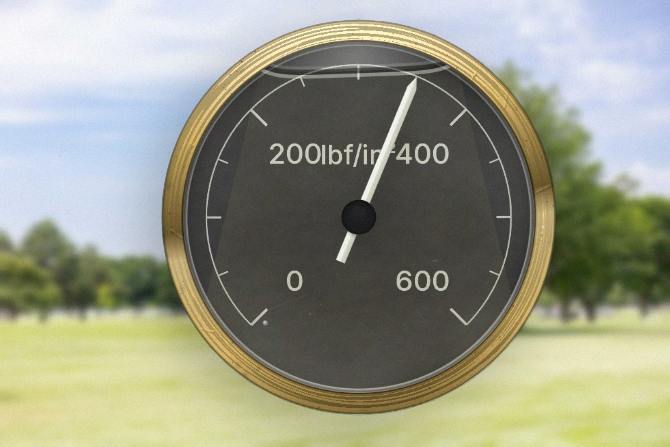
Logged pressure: 350 psi
